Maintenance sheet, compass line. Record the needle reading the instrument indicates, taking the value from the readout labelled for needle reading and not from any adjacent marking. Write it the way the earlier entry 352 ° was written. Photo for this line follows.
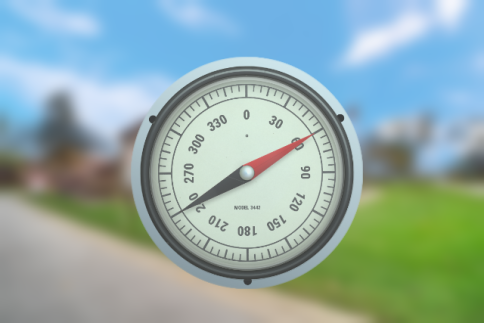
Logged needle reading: 60 °
